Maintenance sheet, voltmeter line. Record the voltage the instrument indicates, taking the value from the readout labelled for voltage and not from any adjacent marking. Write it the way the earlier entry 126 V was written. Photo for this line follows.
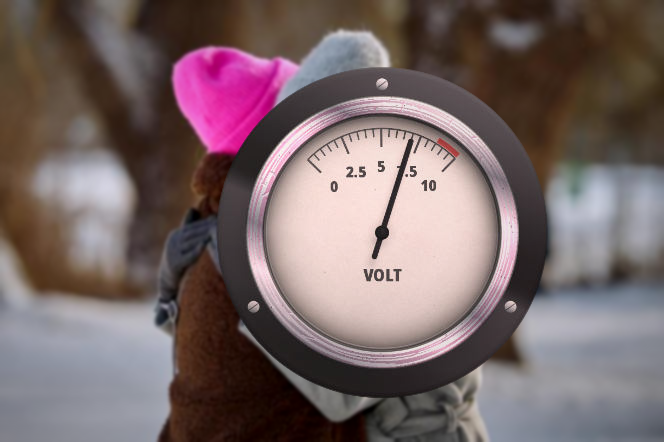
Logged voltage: 7 V
